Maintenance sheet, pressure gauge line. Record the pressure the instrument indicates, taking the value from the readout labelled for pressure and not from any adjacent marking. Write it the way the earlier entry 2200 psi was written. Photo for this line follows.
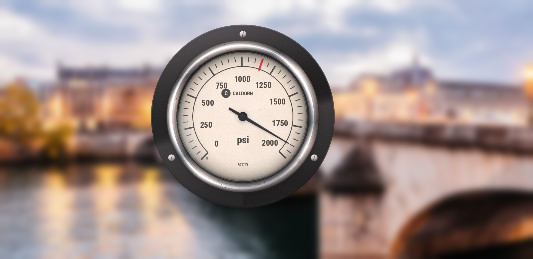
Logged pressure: 1900 psi
